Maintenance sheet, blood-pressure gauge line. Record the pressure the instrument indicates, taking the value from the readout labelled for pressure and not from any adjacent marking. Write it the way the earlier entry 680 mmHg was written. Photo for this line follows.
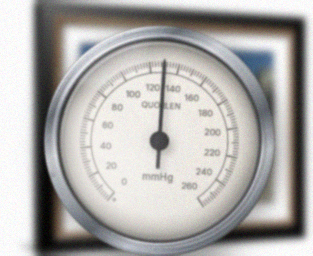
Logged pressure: 130 mmHg
